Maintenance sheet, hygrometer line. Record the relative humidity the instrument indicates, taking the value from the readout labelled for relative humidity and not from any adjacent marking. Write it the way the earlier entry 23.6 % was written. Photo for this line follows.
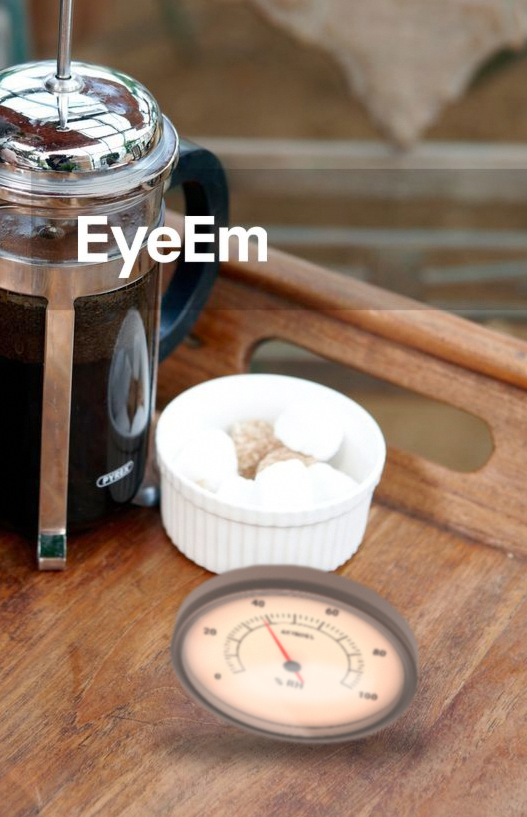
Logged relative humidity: 40 %
